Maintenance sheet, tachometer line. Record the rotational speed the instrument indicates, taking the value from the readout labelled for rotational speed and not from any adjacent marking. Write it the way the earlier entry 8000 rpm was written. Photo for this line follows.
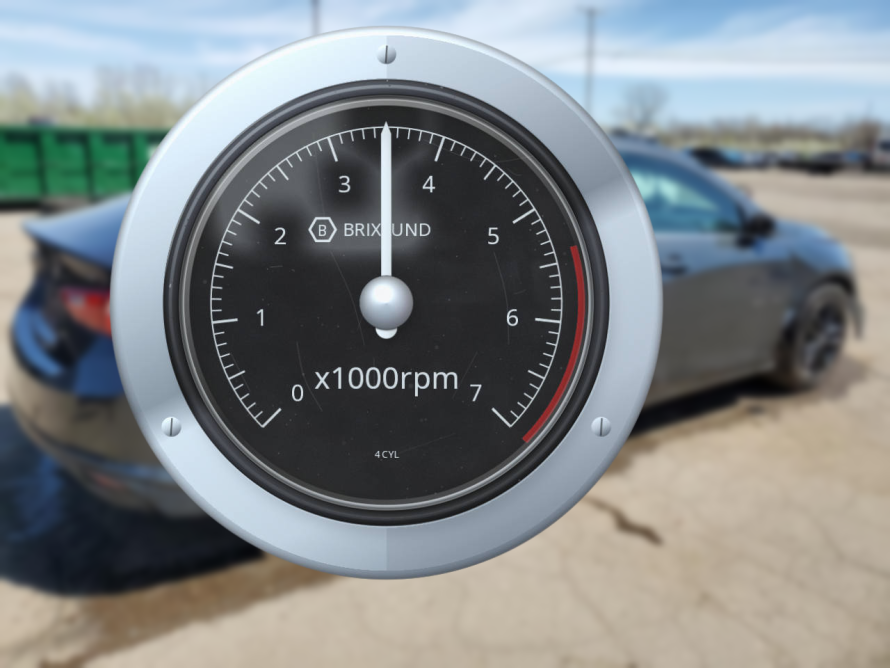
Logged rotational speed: 3500 rpm
